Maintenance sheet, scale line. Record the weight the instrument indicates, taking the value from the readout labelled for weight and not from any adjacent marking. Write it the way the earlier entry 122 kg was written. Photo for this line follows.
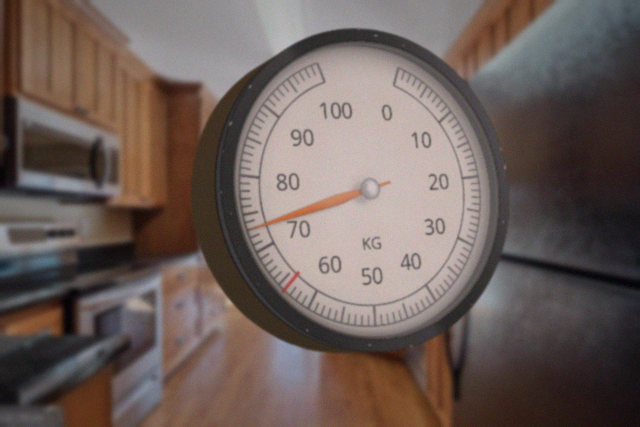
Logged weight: 73 kg
